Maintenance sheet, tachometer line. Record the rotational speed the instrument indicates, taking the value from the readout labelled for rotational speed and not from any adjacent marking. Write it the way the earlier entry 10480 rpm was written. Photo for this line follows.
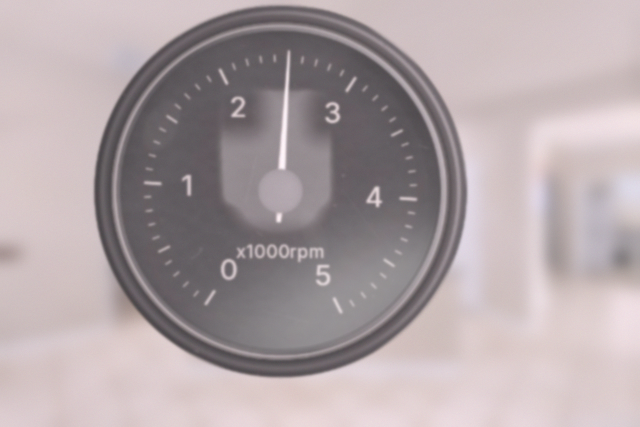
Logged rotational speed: 2500 rpm
